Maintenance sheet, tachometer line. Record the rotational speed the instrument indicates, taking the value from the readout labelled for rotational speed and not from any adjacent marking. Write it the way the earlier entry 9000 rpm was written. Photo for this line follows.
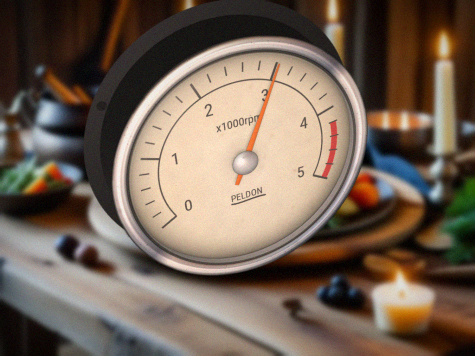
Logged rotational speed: 3000 rpm
